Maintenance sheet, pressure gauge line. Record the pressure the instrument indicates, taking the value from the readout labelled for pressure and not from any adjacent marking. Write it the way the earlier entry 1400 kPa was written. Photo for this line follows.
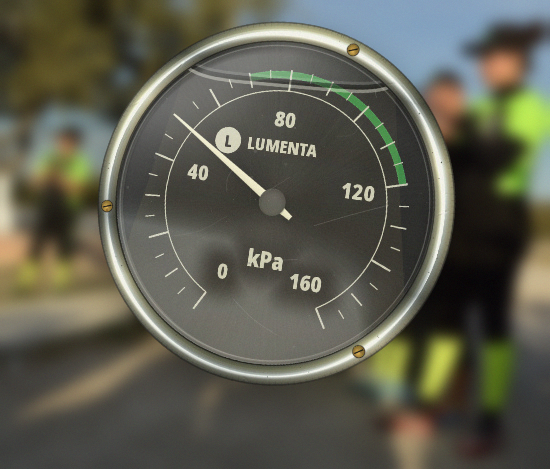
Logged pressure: 50 kPa
